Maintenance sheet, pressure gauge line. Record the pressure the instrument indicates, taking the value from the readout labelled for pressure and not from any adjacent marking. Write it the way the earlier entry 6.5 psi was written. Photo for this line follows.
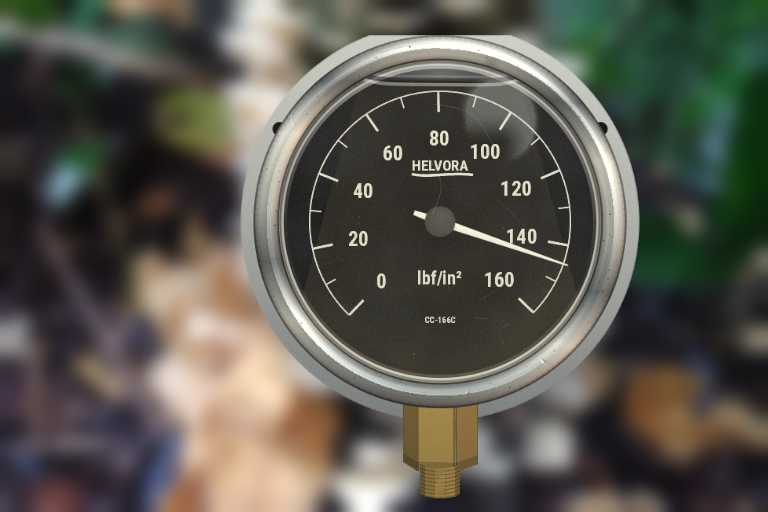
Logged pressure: 145 psi
